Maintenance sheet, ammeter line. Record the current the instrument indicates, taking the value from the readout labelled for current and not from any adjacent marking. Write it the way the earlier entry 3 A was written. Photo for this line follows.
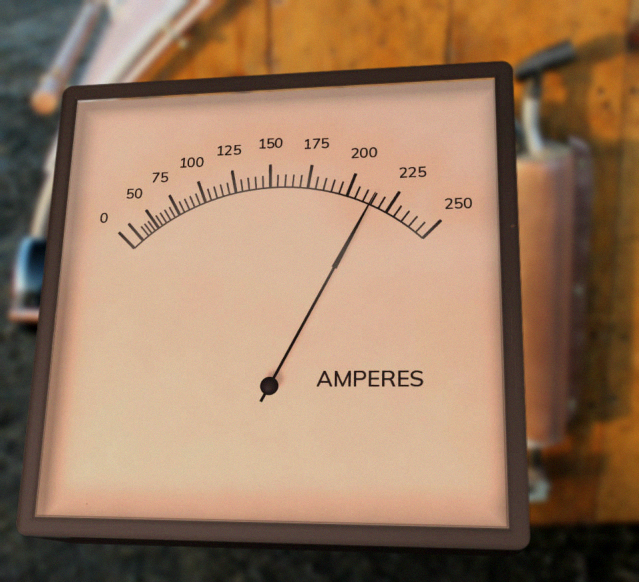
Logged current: 215 A
